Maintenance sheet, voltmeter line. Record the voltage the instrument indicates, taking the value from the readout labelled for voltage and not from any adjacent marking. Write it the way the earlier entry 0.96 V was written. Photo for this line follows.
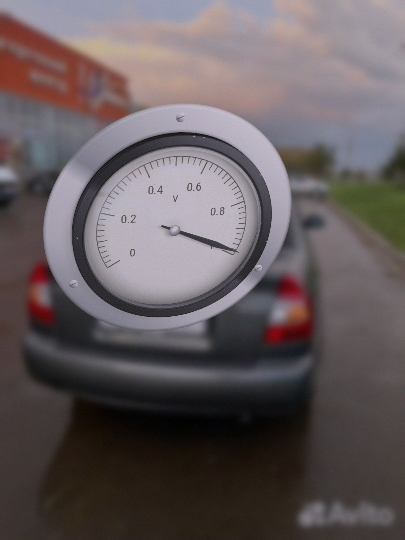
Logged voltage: 0.98 V
